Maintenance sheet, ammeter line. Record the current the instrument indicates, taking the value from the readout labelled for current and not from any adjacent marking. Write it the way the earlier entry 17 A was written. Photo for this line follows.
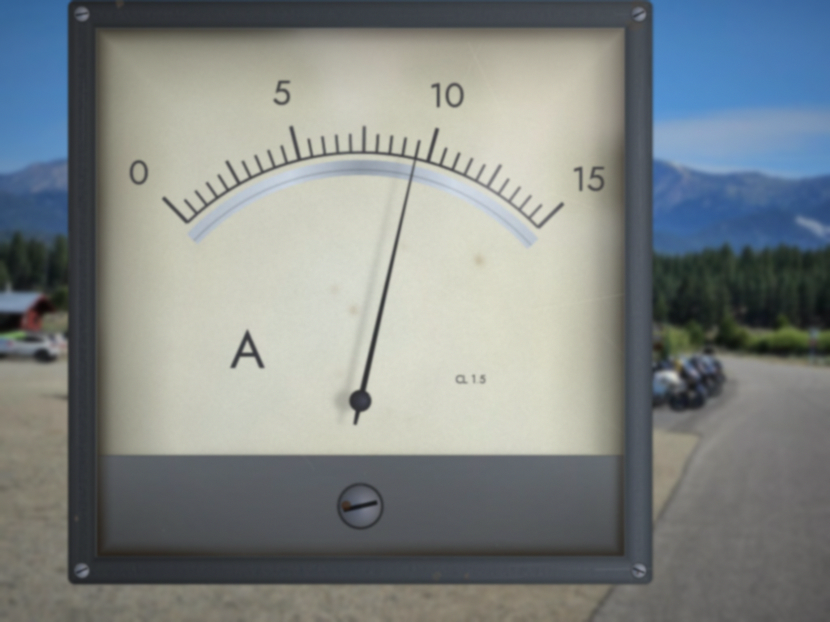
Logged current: 9.5 A
